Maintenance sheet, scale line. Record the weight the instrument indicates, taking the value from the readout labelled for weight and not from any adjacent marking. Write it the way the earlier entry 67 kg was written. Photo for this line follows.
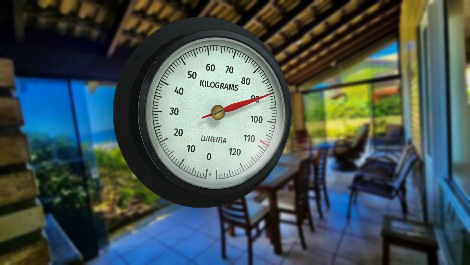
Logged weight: 90 kg
